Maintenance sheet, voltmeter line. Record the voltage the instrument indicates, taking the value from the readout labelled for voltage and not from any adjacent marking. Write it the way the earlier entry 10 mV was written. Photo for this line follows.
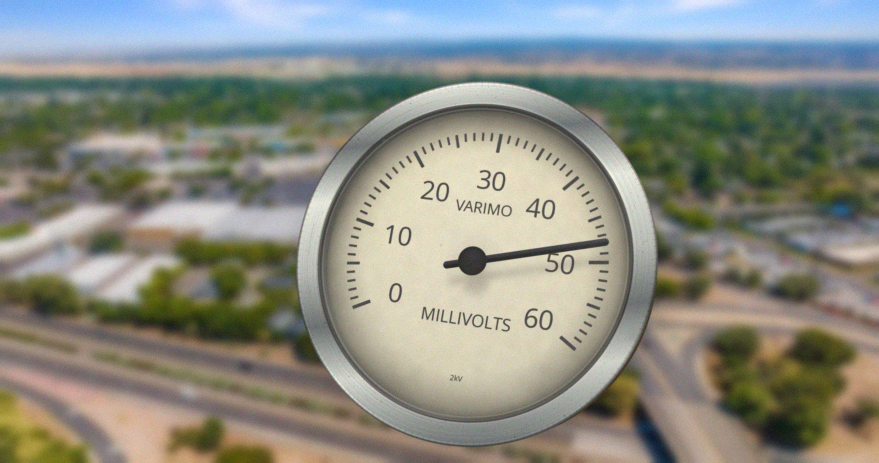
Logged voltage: 48 mV
